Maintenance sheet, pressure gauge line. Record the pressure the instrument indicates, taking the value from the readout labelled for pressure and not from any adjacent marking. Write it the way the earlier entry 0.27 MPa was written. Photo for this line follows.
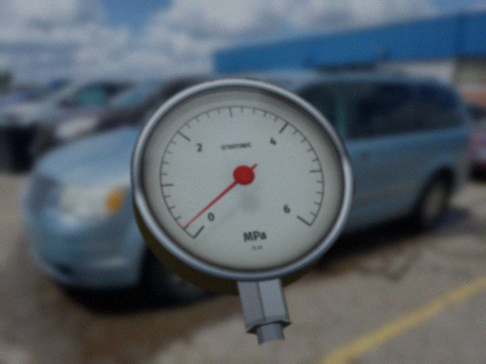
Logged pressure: 0.2 MPa
